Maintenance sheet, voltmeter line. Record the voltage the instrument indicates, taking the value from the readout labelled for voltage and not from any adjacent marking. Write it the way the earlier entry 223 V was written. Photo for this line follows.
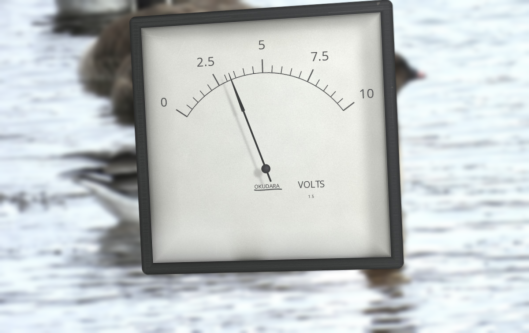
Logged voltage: 3.25 V
